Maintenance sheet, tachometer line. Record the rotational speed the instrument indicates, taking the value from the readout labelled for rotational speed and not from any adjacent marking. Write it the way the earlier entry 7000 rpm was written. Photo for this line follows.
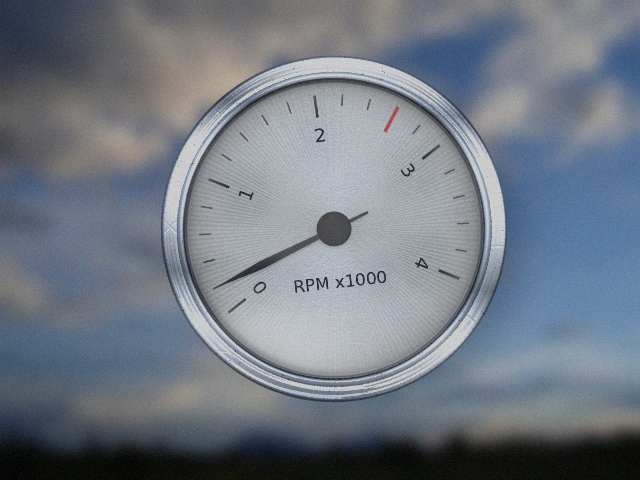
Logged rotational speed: 200 rpm
